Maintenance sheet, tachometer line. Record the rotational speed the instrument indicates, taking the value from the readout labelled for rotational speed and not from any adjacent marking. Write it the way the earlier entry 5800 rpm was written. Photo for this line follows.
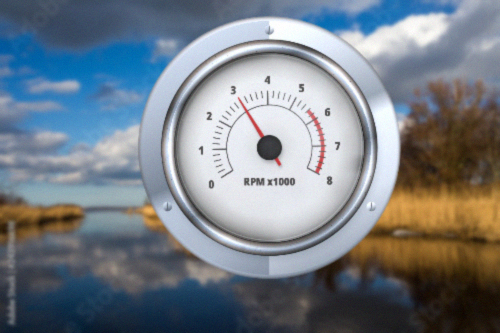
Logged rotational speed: 3000 rpm
